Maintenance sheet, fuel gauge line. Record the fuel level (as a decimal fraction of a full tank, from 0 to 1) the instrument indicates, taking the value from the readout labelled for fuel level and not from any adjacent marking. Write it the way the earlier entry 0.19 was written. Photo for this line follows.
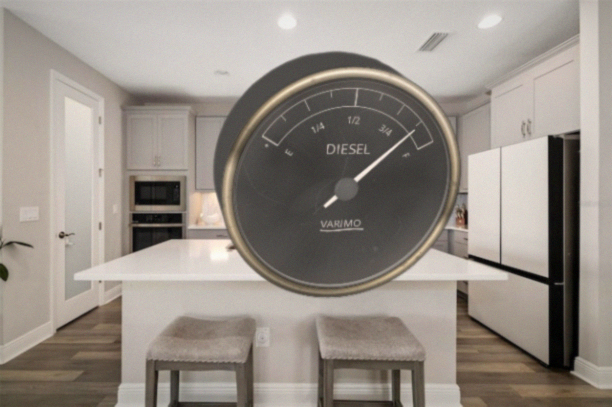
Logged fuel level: 0.875
